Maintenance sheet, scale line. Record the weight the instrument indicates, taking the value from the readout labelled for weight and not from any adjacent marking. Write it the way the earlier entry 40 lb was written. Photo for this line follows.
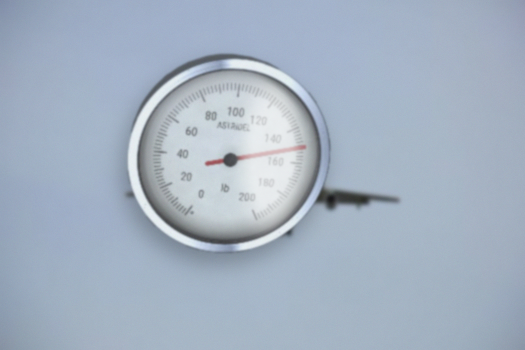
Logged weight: 150 lb
